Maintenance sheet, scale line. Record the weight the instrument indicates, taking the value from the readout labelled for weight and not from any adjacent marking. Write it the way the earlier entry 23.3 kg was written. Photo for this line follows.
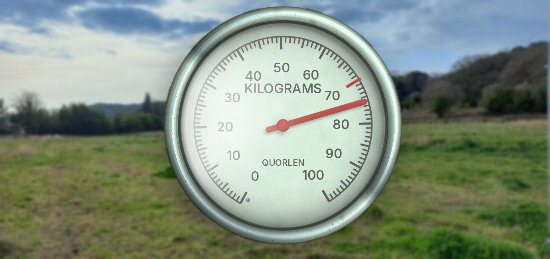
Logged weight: 75 kg
